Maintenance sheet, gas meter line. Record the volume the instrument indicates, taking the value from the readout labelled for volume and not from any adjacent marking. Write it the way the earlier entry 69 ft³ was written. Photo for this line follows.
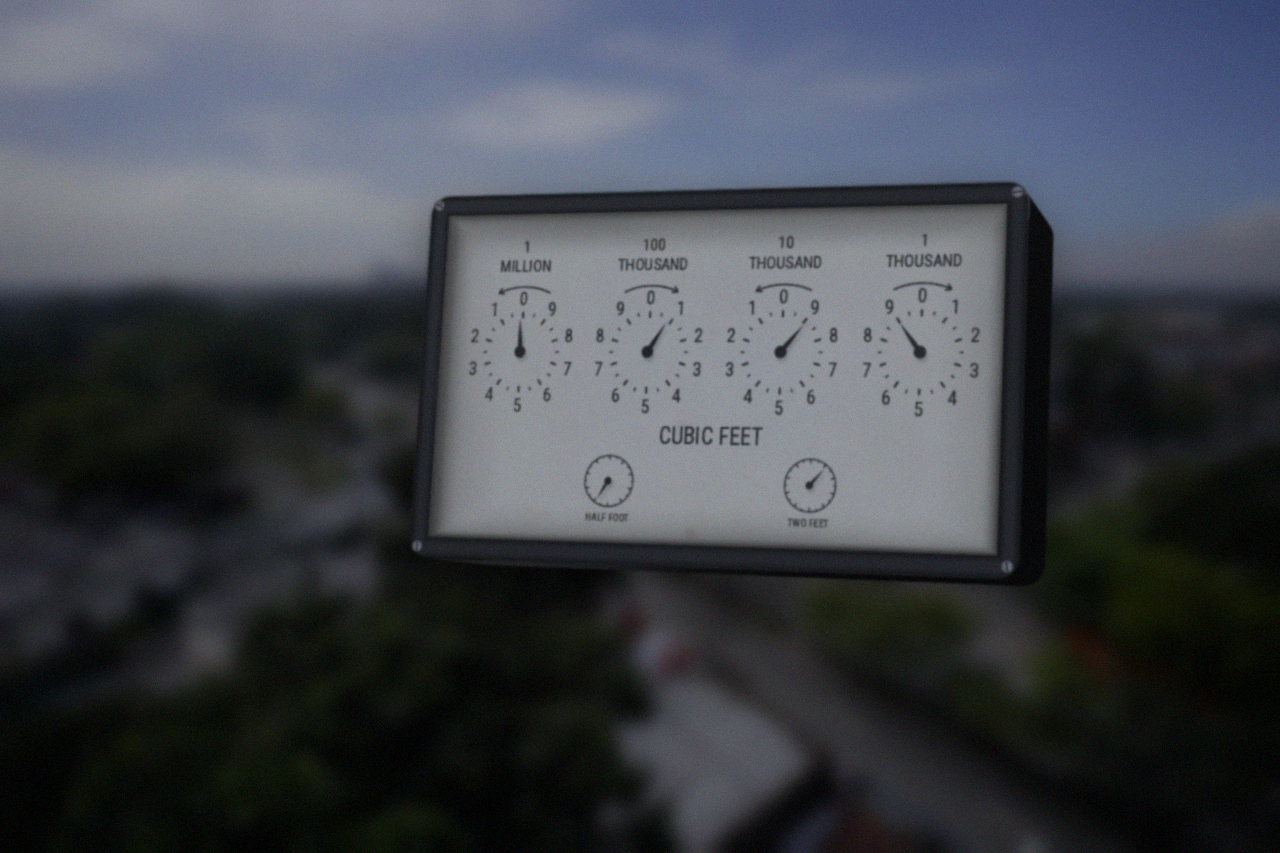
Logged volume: 8900 ft³
